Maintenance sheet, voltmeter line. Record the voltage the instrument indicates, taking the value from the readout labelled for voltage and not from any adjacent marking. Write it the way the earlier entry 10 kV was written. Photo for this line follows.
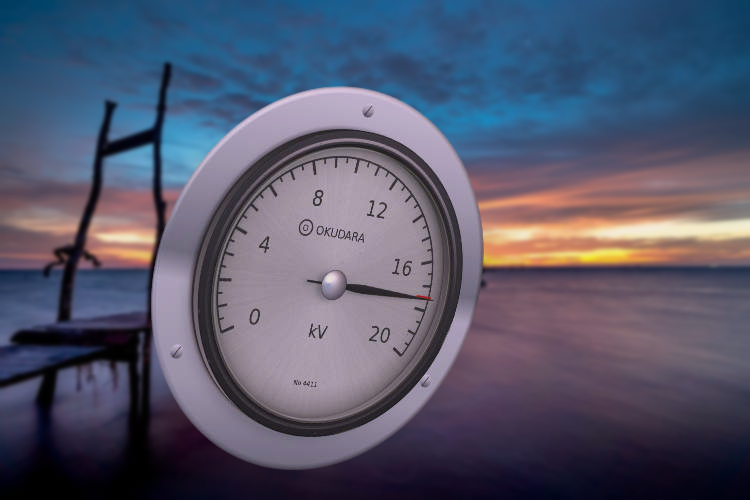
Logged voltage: 17.5 kV
